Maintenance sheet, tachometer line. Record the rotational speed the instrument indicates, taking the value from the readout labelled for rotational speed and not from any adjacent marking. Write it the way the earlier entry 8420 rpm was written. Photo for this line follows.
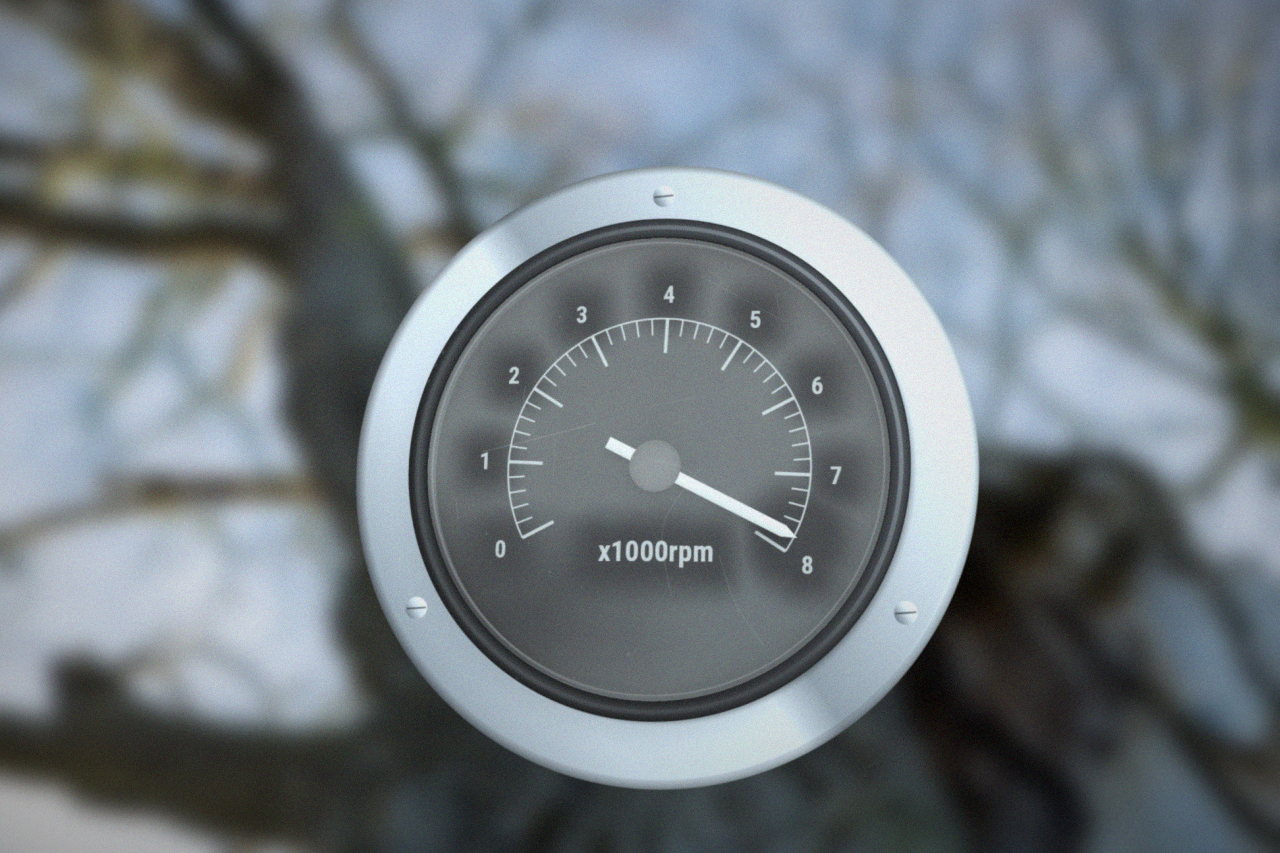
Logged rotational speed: 7800 rpm
